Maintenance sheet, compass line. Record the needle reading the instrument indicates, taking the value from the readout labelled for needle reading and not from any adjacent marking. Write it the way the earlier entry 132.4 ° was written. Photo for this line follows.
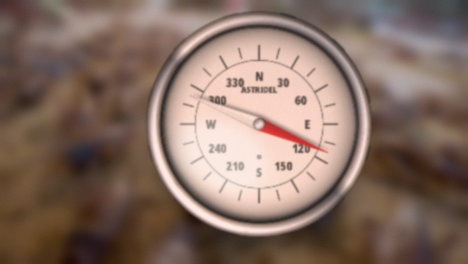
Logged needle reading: 112.5 °
